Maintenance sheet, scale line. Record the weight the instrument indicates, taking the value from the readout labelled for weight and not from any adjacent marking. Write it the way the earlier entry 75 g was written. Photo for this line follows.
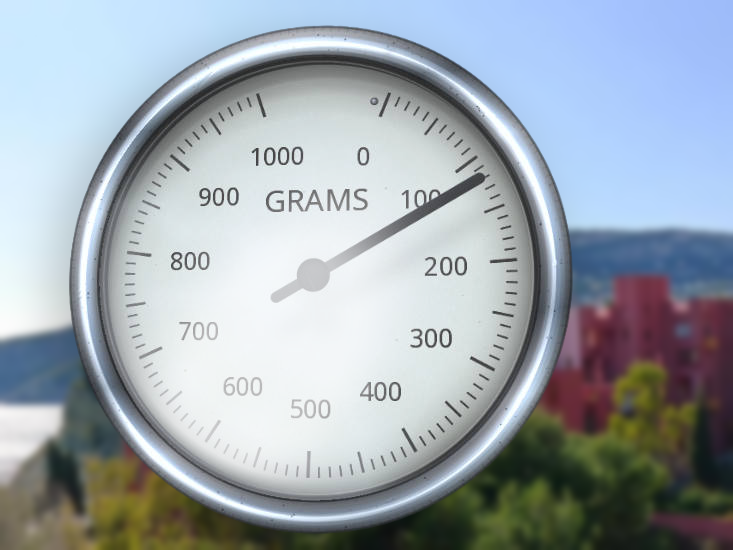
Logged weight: 120 g
